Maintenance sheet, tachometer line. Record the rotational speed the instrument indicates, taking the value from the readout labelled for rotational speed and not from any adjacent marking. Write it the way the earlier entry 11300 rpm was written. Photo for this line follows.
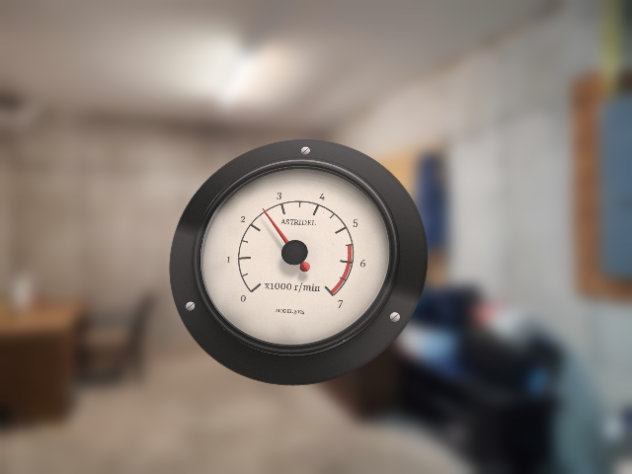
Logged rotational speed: 2500 rpm
